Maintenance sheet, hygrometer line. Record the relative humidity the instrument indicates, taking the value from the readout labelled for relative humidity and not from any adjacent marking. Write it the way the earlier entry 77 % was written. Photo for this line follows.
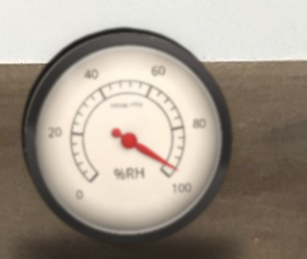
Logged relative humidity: 96 %
